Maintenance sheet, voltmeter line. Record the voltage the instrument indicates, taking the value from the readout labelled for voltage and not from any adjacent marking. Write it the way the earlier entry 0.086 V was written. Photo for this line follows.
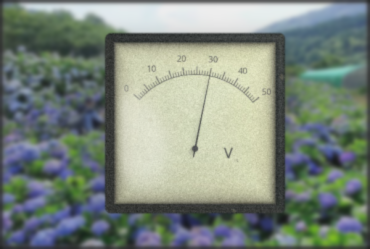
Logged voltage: 30 V
